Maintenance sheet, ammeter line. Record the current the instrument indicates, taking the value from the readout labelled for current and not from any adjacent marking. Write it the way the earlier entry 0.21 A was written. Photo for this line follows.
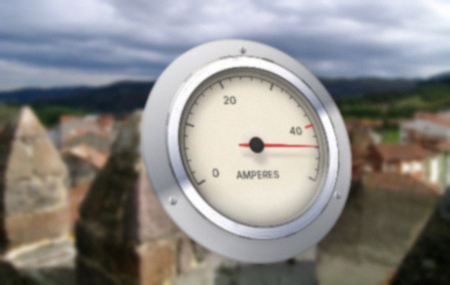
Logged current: 44 A
